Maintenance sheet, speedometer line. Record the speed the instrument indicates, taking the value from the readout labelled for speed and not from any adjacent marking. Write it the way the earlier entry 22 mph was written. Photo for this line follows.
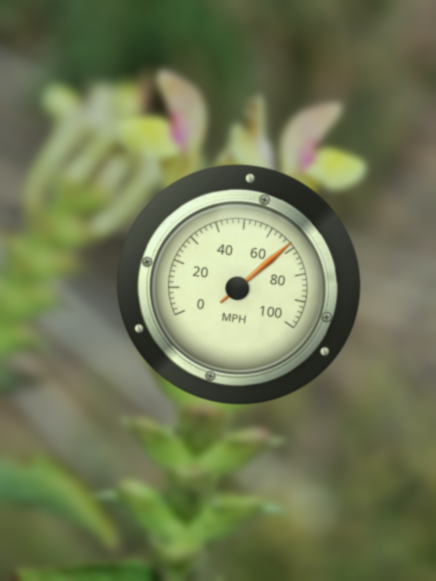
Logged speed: 68 mph
